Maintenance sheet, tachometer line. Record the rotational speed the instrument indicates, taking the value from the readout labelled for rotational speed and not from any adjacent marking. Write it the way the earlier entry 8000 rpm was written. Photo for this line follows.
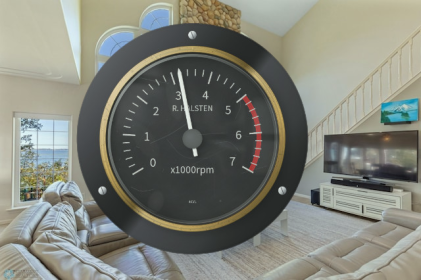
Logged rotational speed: 3200 rpm
